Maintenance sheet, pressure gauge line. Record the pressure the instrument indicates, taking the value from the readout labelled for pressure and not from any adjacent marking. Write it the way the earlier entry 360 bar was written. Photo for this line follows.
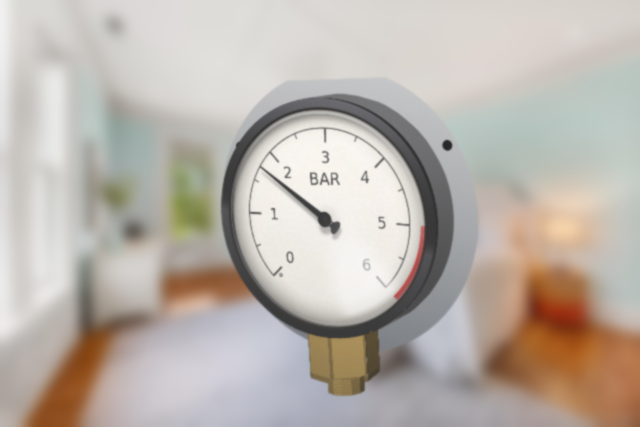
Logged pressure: 1.75 bar
